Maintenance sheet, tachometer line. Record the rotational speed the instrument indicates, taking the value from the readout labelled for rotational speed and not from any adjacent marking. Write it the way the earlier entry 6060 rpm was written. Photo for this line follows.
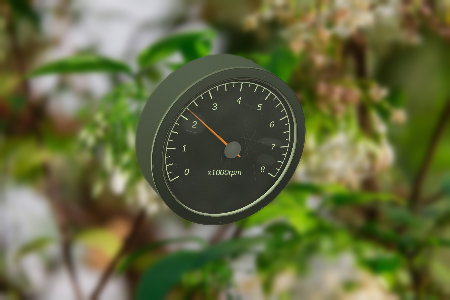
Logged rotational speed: 2250 rpm
